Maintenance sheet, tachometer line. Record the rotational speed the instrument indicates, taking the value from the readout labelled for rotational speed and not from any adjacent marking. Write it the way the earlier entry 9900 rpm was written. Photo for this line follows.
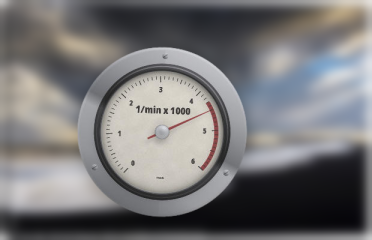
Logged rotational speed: 4500 rpm
